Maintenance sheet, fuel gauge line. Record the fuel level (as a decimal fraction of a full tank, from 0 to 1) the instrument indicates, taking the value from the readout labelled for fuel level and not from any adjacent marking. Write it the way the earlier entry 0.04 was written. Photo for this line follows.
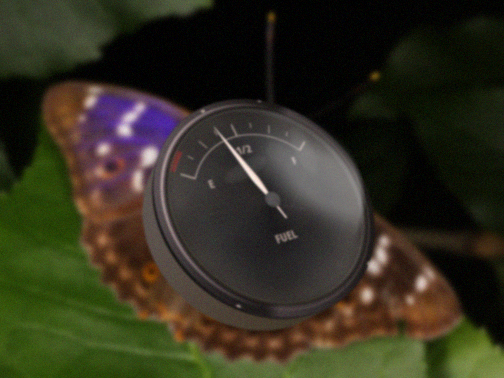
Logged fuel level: 0.375
